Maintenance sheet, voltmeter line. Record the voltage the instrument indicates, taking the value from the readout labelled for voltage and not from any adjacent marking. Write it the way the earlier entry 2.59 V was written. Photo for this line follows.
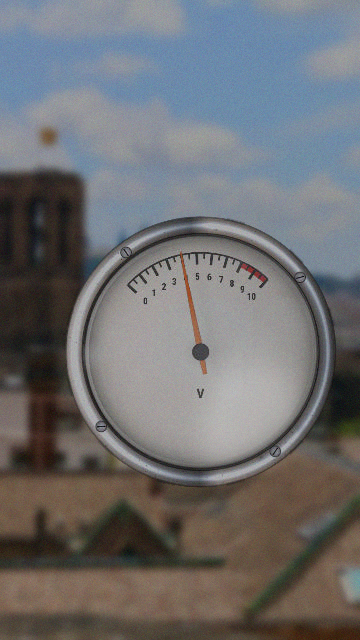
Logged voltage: 4 V
